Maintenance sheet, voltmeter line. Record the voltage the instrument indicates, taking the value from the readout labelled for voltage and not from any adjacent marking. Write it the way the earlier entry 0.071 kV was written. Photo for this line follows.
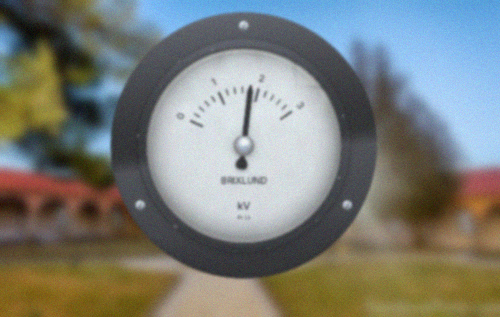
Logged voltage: 1.8 kV
